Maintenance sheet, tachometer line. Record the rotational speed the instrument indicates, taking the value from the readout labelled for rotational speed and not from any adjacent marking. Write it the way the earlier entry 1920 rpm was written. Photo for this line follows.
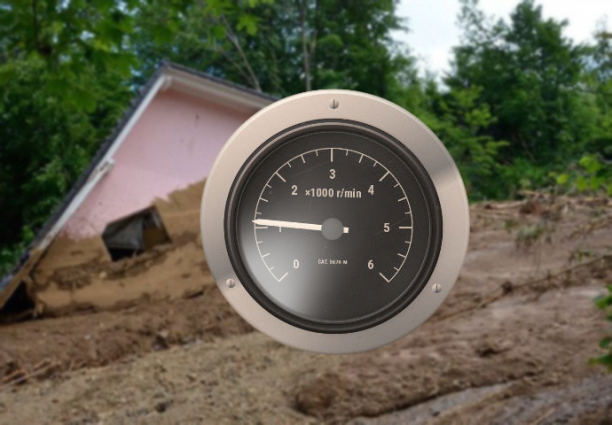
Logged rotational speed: 1125 rpm
